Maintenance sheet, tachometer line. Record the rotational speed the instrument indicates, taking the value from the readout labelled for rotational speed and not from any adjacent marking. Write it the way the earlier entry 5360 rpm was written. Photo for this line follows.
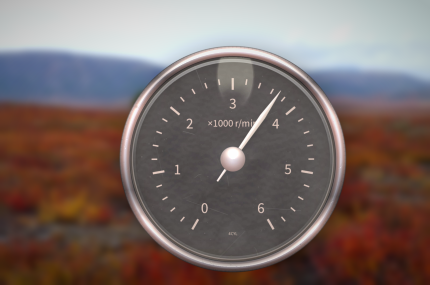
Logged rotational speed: 3700 rpm
